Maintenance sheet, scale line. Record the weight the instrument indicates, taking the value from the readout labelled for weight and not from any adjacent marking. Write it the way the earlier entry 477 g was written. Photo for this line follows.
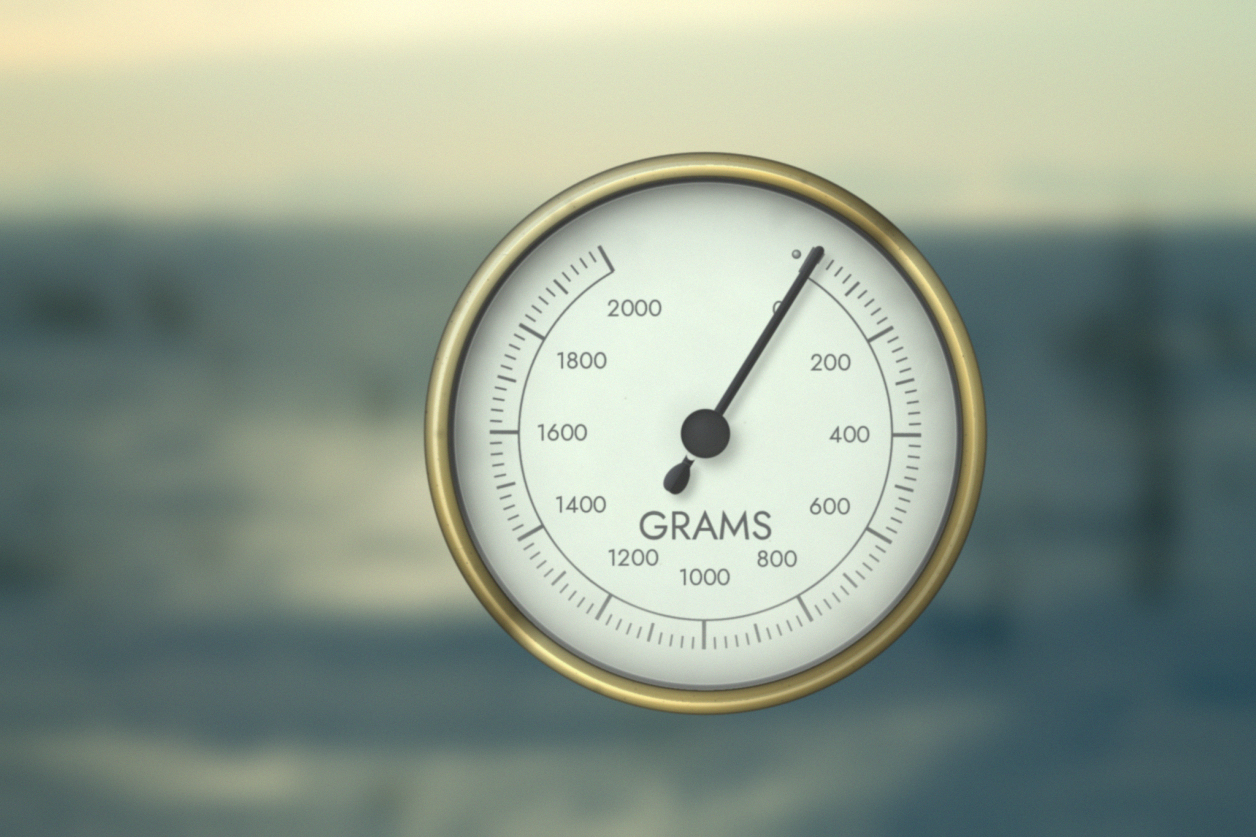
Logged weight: 10 g
